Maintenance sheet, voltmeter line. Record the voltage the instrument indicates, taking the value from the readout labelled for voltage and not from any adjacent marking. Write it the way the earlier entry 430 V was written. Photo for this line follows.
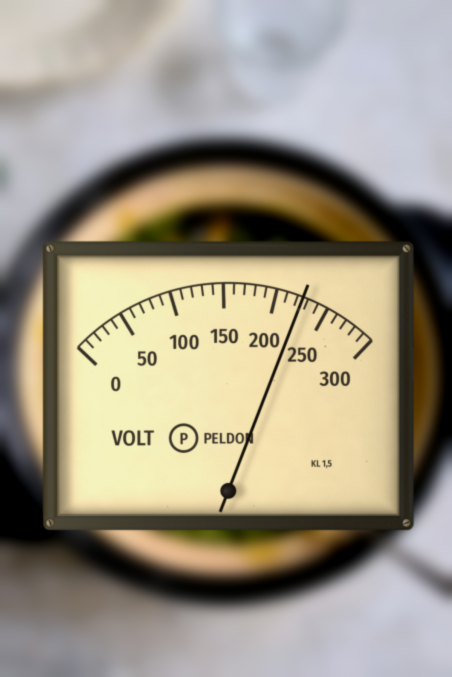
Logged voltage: 225 V
